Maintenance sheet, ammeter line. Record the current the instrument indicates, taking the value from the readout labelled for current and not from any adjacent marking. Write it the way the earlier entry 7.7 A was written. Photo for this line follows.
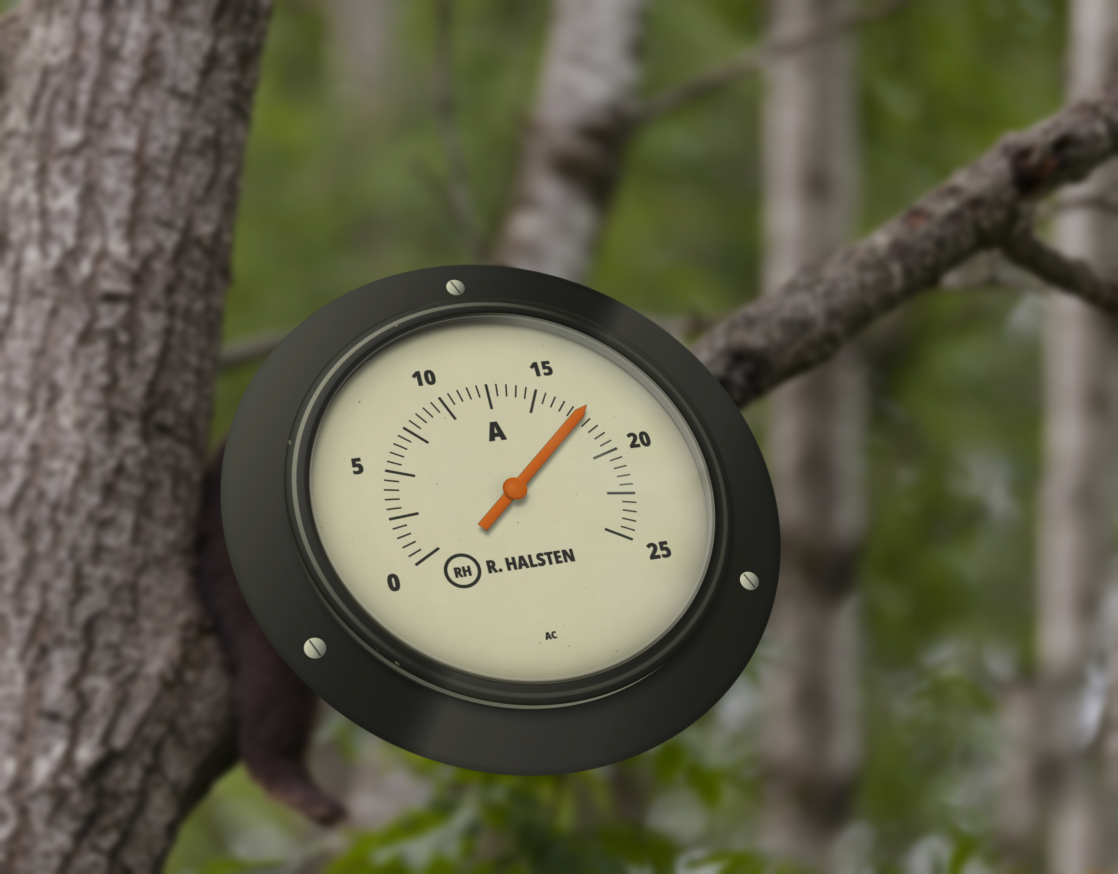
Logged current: 17.5 A
